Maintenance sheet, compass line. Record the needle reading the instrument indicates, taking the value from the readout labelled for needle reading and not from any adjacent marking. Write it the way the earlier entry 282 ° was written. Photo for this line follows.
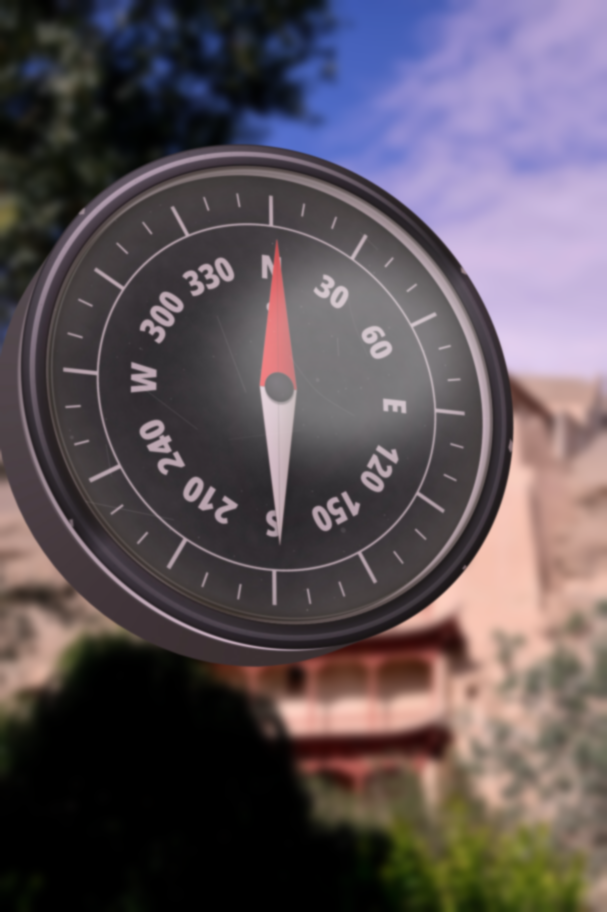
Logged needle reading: 0 °
